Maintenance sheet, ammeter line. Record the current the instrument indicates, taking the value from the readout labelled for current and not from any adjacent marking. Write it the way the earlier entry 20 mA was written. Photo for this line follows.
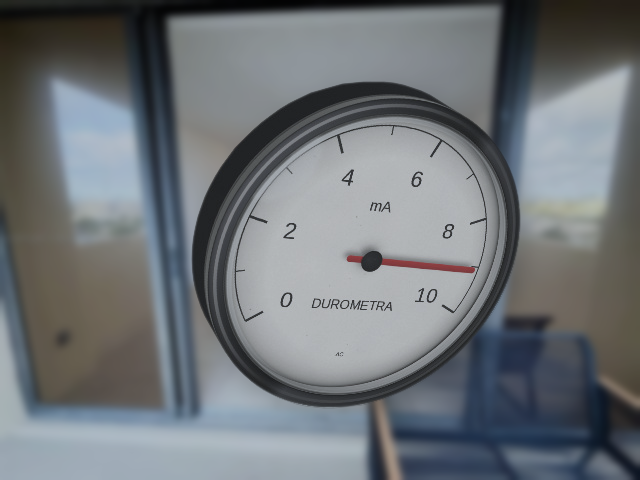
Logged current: 9 mA
